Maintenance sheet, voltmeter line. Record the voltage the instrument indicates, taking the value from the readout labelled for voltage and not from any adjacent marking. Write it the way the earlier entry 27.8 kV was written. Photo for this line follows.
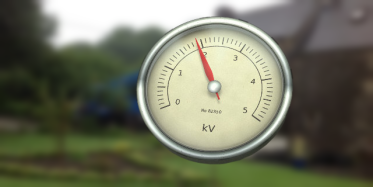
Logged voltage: 1.9 kV
